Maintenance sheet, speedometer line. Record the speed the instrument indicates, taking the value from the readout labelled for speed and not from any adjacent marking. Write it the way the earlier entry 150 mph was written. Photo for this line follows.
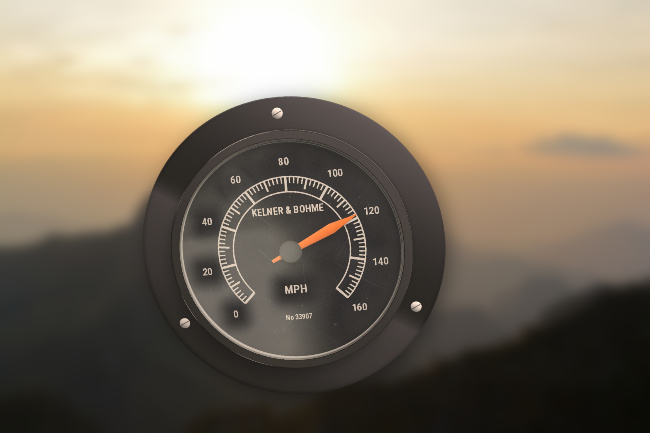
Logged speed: 118 mph
